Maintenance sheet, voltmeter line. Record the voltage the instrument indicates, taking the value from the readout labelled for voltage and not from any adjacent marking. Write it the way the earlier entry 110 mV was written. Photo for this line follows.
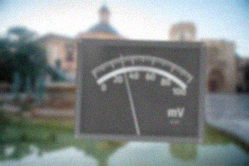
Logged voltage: 30 mV
